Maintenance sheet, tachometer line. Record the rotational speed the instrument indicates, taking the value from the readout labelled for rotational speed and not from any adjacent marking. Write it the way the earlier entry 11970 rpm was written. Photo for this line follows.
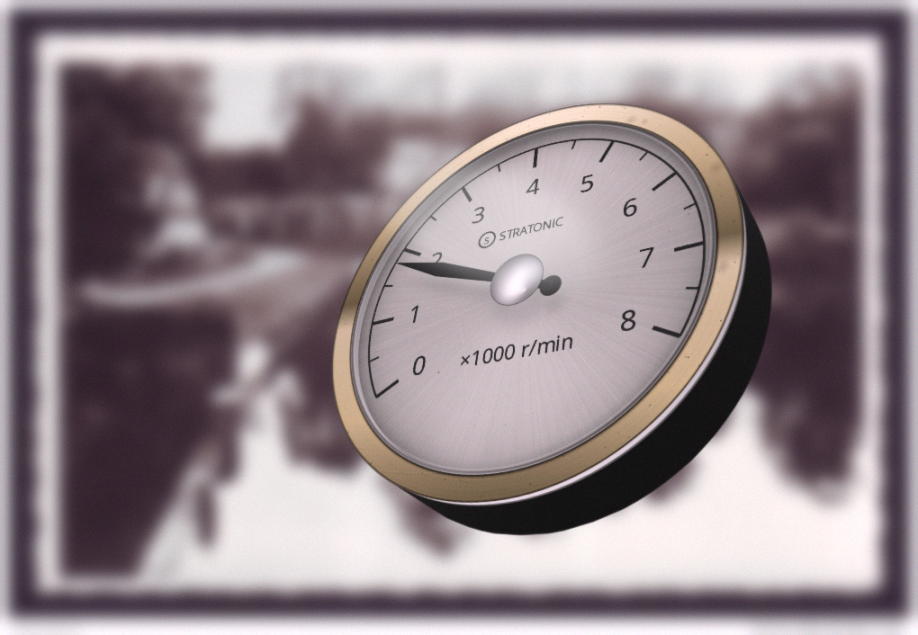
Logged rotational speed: 1750 rpm
